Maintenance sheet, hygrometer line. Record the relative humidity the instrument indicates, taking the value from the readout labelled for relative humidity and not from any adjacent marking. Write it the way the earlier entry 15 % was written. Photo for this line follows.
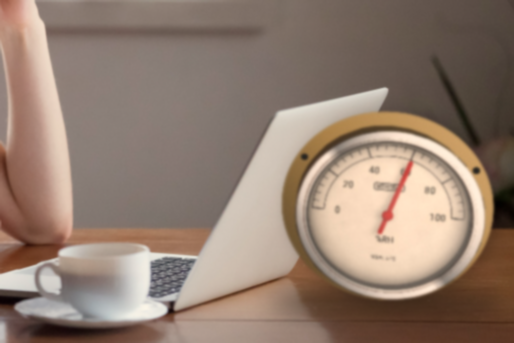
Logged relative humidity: 60 %
